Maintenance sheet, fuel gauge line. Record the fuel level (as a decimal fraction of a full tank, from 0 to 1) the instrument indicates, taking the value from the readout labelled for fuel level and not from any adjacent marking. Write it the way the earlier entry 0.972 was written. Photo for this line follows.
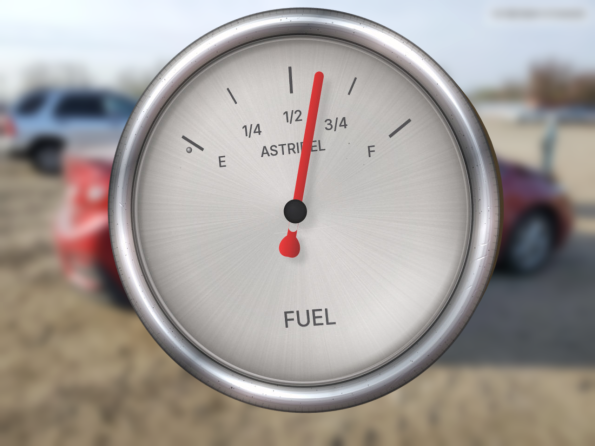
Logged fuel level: 0.625
